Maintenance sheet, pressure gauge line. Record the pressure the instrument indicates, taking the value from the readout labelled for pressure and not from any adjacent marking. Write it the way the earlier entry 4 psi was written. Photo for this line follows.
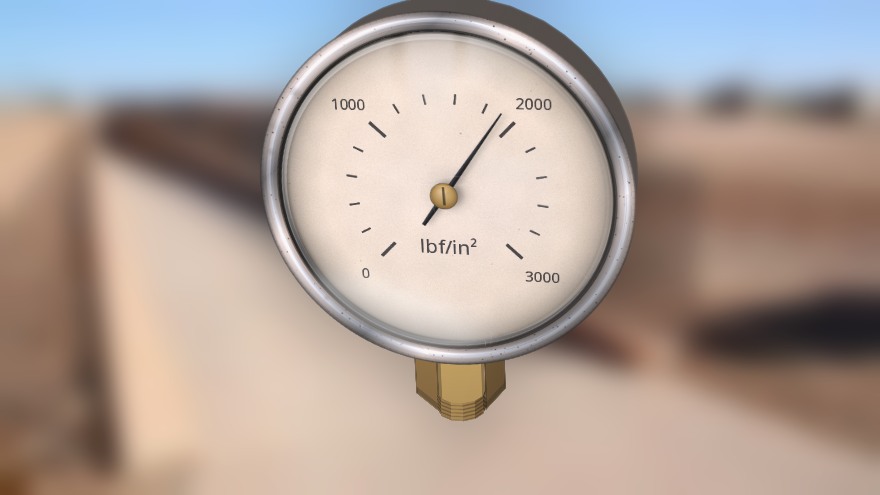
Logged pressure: 1900 psi
